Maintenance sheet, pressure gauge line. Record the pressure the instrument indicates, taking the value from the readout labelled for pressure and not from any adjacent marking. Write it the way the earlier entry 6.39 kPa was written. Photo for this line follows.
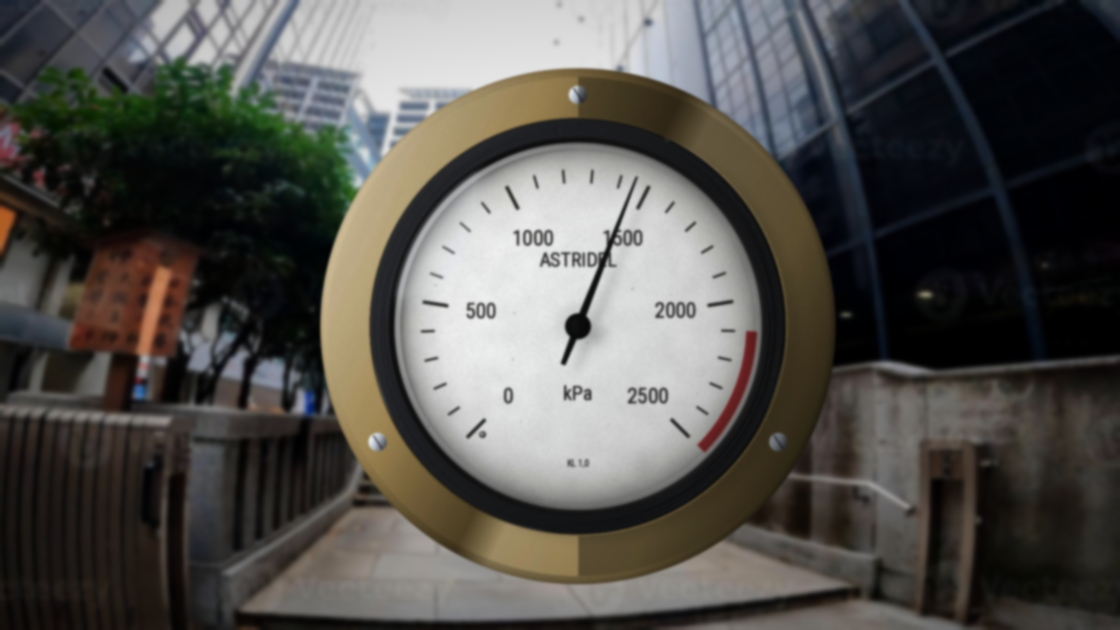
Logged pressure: 1450 kPa
